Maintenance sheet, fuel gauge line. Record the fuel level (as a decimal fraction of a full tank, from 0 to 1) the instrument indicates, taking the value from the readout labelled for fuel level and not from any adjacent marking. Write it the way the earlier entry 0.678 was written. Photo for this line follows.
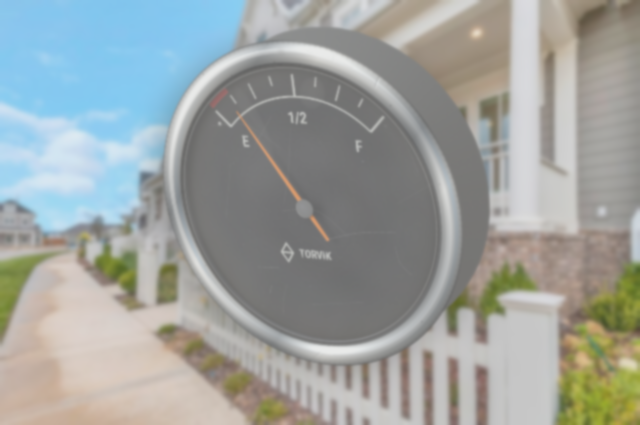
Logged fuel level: 0.125
